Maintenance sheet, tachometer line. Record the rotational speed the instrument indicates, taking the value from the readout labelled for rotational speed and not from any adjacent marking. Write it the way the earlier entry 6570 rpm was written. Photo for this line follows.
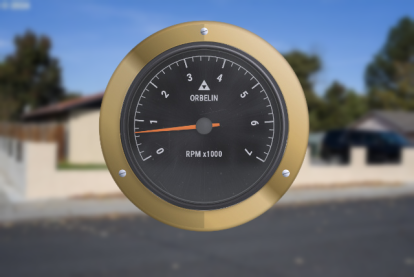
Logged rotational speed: 700 rpm
